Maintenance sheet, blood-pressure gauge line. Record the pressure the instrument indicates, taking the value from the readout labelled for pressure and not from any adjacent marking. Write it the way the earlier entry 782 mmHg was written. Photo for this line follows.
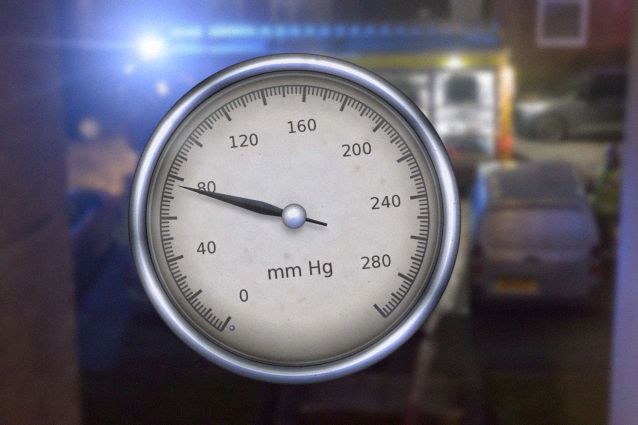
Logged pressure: 76 mmHg
